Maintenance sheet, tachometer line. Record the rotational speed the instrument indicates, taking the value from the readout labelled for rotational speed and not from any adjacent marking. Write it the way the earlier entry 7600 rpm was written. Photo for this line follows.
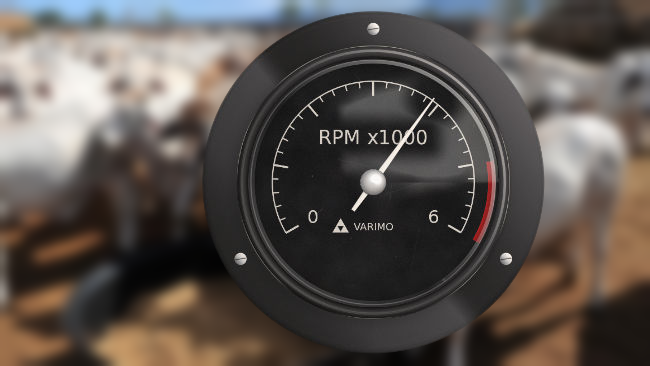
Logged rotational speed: 3900 rpm
